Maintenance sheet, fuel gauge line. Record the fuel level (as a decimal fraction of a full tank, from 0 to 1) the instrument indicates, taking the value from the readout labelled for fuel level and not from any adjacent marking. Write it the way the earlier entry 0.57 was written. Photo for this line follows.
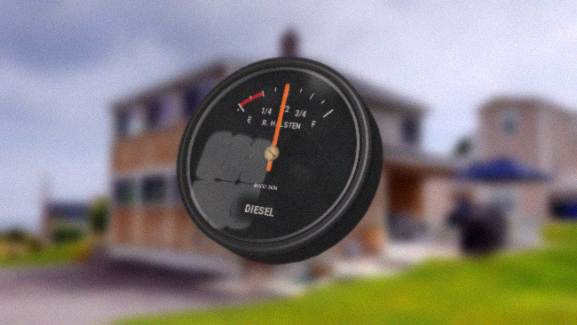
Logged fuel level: 0.5
